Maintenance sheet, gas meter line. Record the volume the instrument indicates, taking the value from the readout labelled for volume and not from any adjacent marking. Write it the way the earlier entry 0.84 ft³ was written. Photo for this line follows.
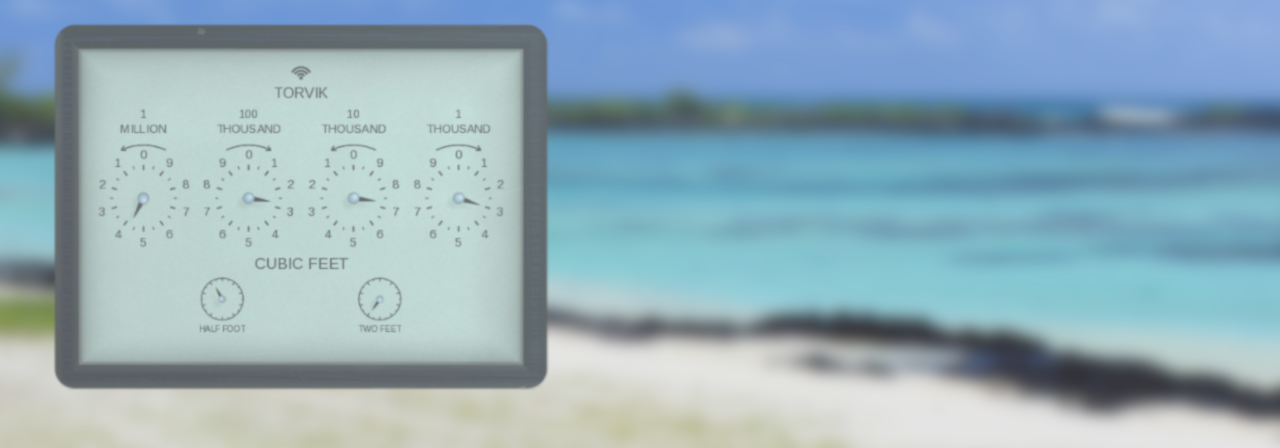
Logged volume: 427300 ft³
